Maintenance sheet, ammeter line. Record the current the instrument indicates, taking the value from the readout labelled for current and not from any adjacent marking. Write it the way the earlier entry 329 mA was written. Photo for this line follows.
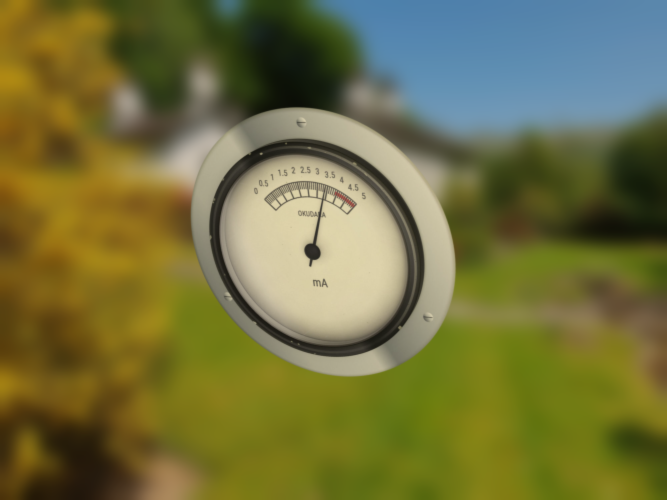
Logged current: 3.5 mA
